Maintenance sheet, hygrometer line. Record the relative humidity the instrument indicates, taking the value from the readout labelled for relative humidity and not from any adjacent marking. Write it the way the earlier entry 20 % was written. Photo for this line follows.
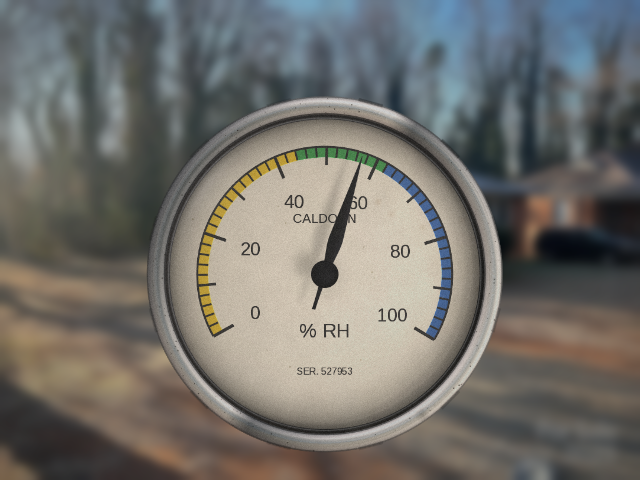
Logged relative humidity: 57 %
